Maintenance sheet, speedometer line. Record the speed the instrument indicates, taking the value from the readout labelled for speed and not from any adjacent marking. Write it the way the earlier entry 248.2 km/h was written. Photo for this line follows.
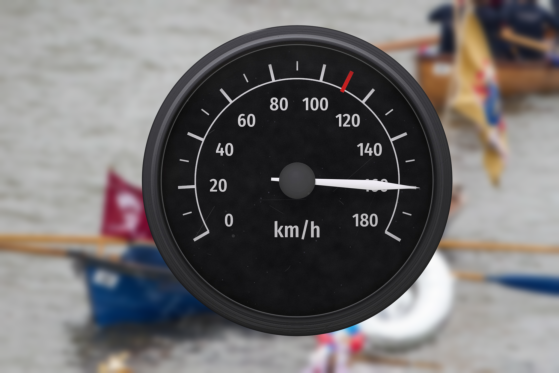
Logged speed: 160 km/h
